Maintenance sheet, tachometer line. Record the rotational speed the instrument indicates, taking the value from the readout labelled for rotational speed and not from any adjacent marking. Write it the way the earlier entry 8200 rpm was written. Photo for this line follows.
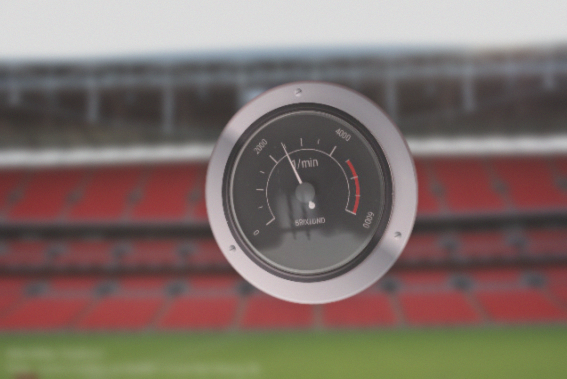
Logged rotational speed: 2500 rpm
